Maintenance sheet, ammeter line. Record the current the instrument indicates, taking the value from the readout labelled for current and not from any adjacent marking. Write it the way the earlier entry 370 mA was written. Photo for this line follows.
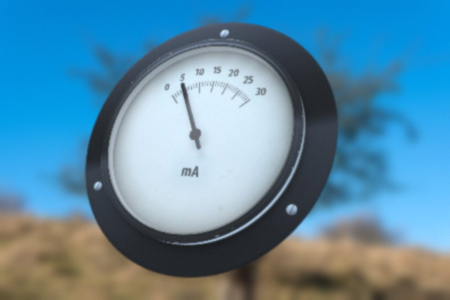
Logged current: 5 mA
